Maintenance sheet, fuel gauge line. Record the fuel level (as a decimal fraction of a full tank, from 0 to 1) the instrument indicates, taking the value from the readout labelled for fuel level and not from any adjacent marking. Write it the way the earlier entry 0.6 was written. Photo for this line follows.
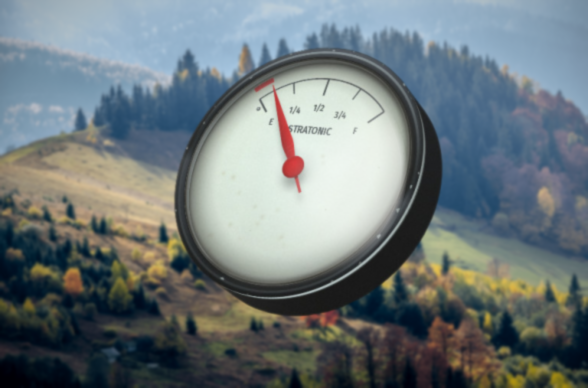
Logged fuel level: 0.125
